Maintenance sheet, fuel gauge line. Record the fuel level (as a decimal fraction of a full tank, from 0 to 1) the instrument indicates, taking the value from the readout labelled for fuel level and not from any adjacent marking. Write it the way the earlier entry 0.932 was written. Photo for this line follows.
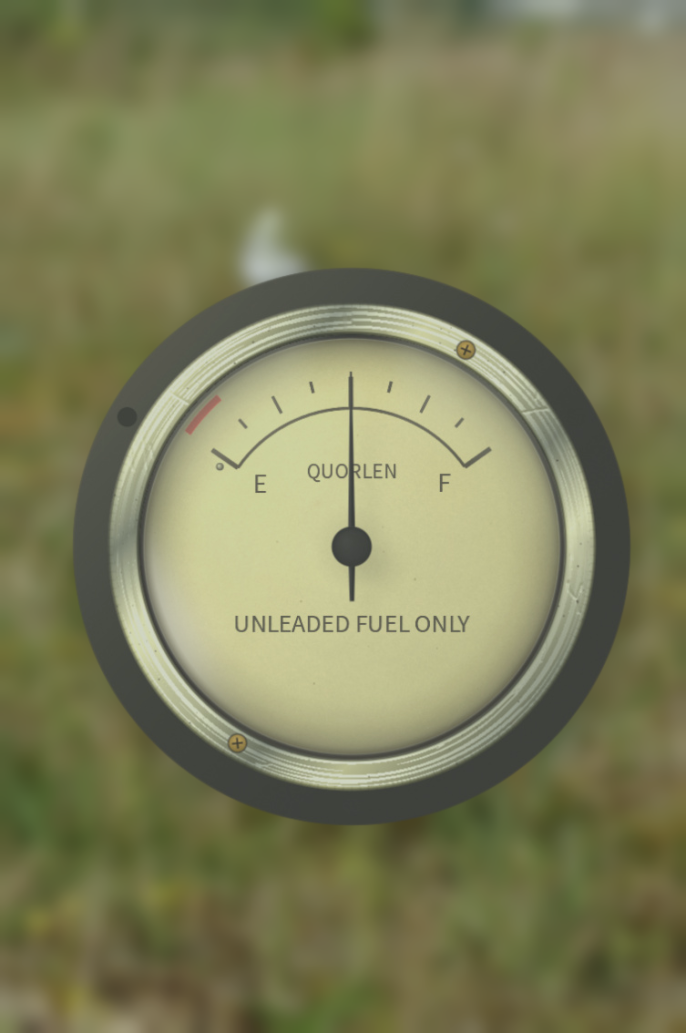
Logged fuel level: 0.5
